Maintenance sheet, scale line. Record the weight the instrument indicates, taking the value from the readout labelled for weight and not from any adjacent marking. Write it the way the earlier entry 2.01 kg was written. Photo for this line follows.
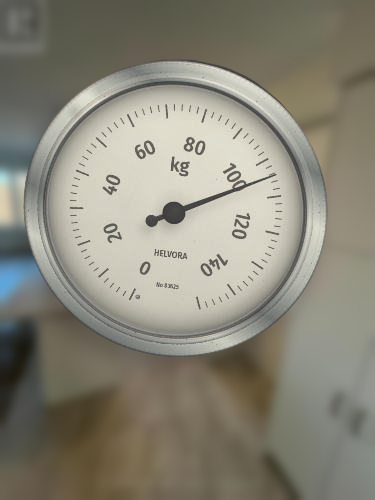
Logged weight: 104 kg
